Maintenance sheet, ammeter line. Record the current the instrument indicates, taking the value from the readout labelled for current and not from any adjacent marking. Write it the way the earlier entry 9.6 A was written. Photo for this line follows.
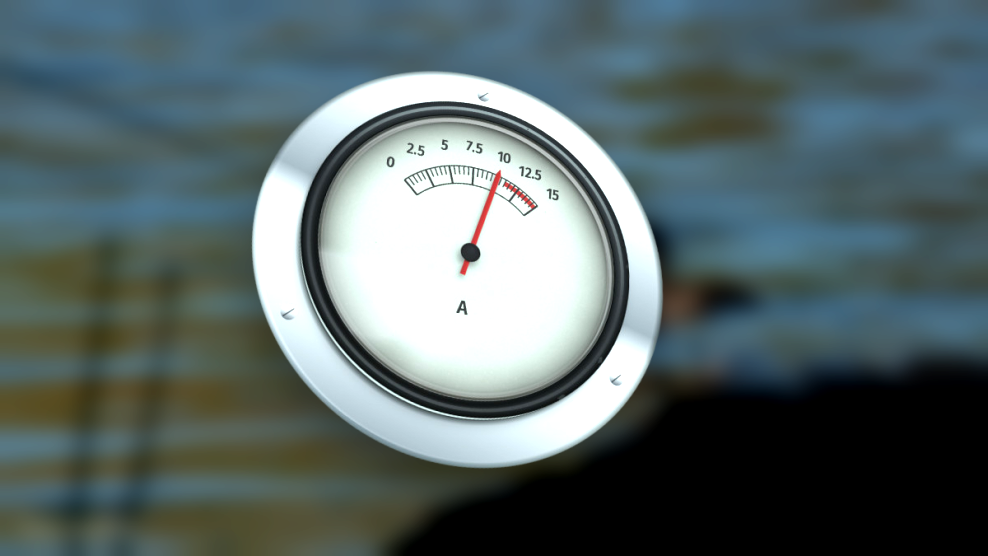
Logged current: 10 A
